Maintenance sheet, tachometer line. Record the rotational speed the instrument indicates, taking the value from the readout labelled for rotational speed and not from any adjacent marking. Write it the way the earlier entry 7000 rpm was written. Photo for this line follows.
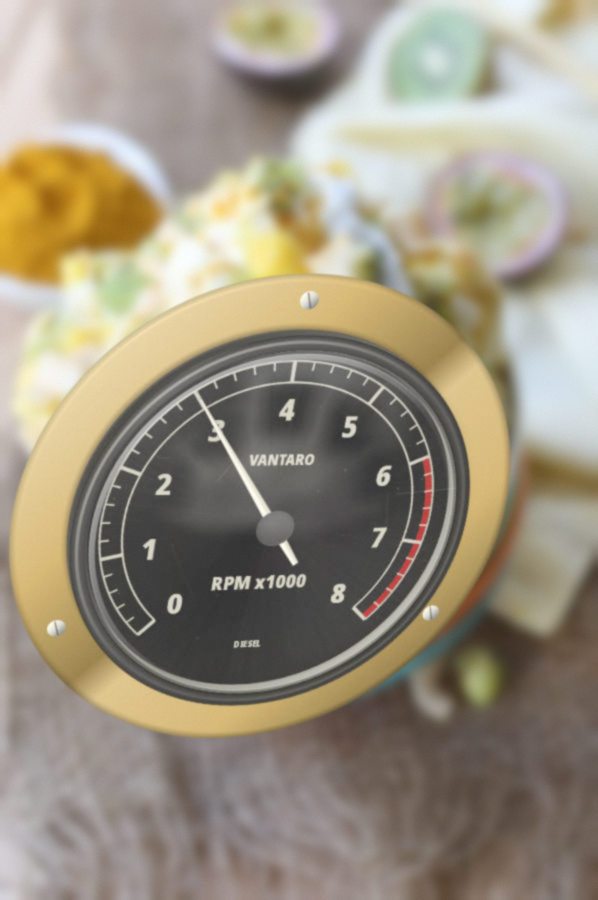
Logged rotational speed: 3000 rpm
